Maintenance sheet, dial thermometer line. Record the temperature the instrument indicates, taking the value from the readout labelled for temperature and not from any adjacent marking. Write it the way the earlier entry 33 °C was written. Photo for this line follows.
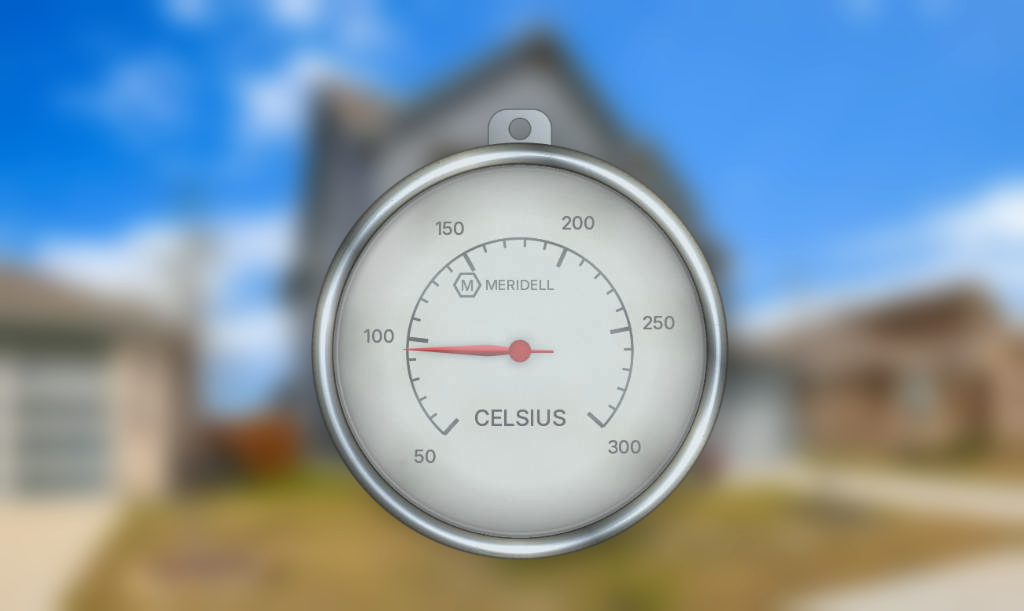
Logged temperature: 95 °C
